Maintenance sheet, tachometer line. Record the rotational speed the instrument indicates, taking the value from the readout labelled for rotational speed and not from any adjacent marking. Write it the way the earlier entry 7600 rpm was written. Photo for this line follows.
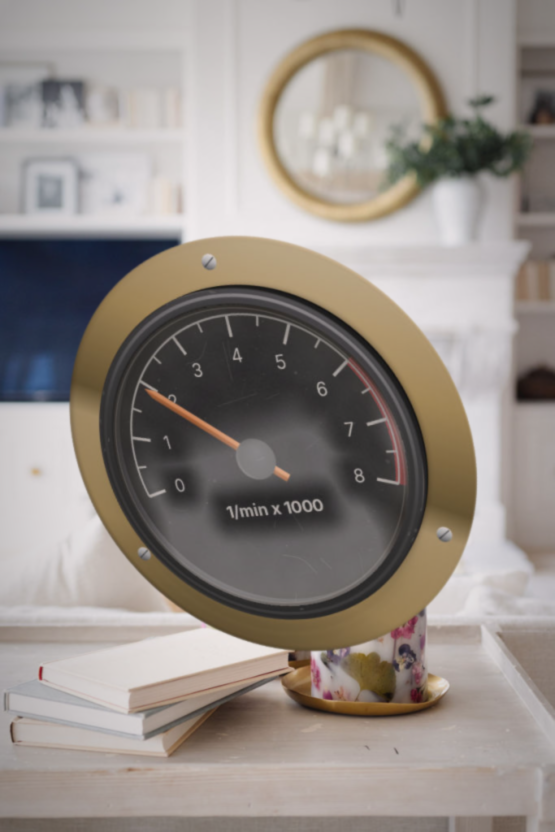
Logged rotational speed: 2000 rpm
